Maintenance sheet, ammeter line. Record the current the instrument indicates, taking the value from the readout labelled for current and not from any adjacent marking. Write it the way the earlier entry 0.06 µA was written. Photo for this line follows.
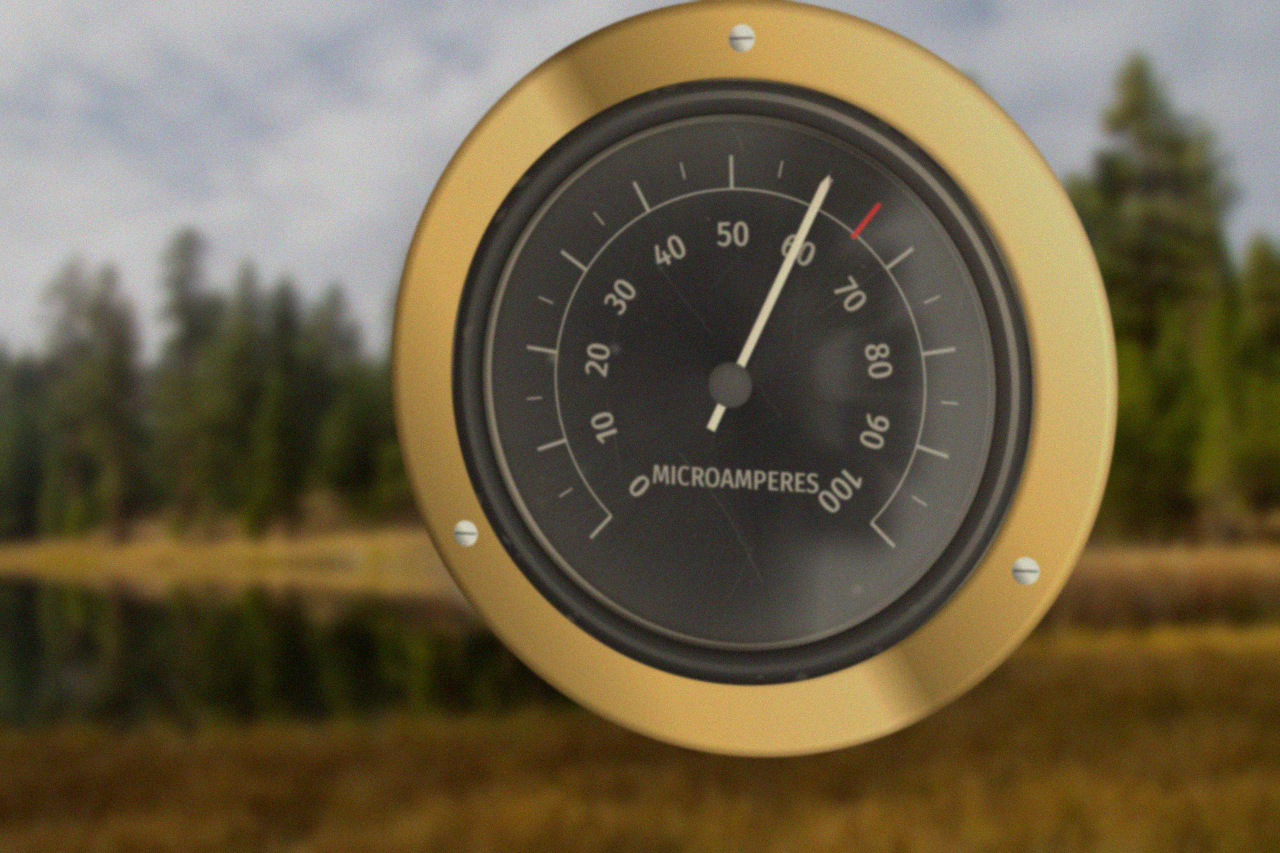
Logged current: 60 µA
